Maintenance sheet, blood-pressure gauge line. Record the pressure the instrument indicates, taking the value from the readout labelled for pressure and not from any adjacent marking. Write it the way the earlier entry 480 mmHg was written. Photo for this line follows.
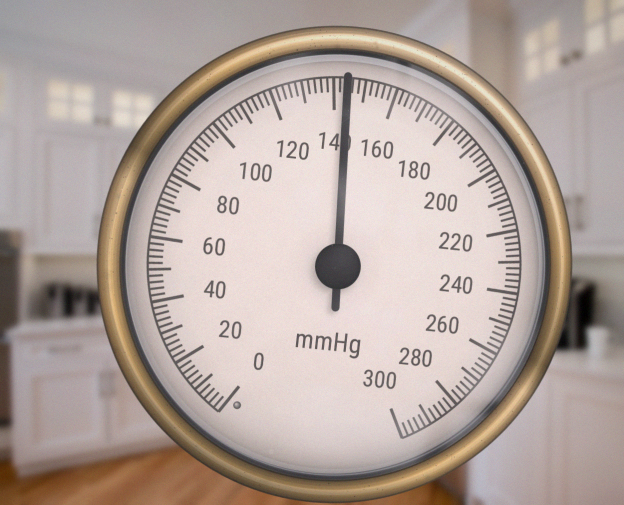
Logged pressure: 144 mmHg
